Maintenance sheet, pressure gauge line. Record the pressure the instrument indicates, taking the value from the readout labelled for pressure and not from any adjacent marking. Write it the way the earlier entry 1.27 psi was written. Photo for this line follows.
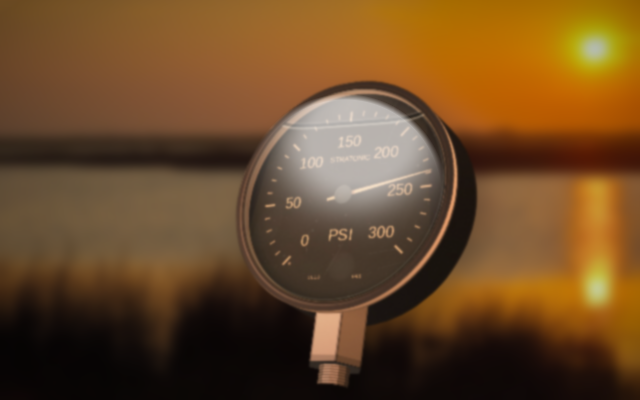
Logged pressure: 240 psi
